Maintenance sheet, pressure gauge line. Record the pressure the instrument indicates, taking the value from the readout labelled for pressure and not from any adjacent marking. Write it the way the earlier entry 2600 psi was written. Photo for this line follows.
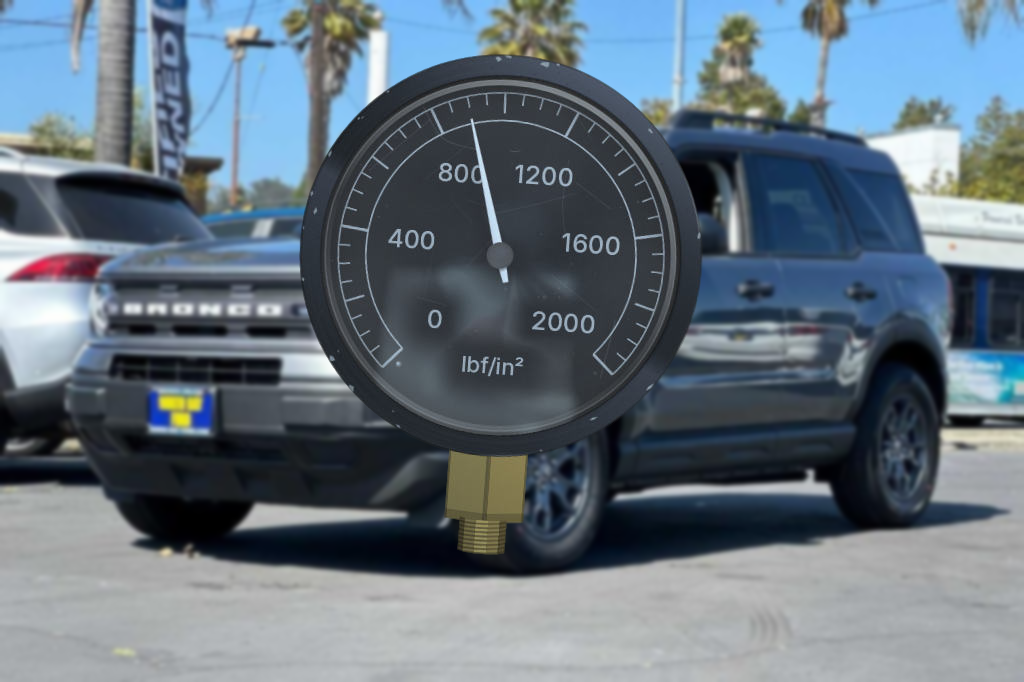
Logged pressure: 900 psi
